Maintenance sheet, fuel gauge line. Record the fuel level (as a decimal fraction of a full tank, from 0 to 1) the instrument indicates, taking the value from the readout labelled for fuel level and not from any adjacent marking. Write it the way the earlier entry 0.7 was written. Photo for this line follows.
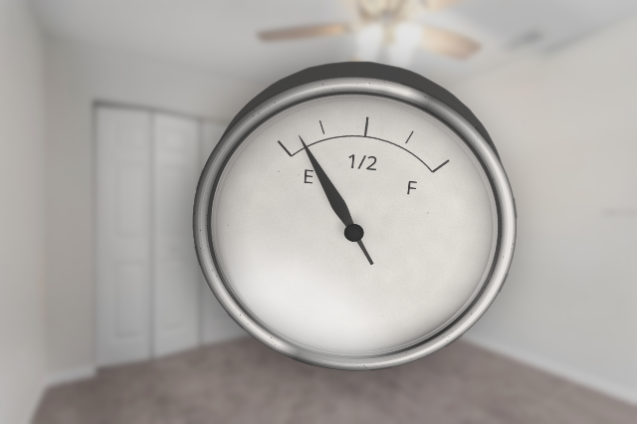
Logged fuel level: 0.125
